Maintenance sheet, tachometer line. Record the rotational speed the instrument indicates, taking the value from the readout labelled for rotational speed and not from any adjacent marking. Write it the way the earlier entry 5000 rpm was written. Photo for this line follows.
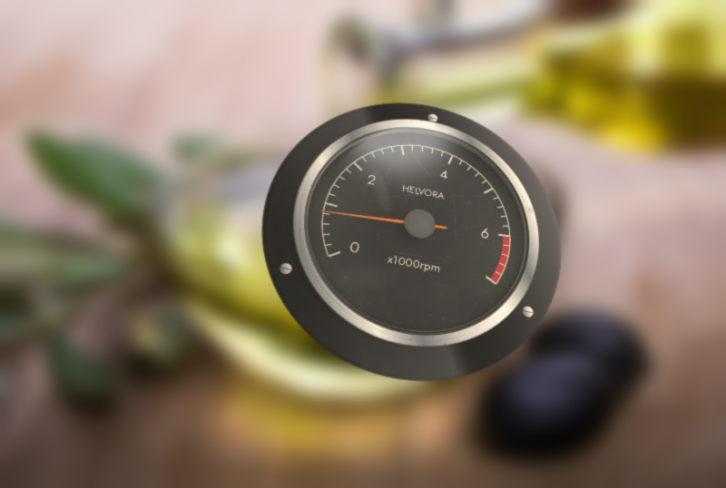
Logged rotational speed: 800 rpm
